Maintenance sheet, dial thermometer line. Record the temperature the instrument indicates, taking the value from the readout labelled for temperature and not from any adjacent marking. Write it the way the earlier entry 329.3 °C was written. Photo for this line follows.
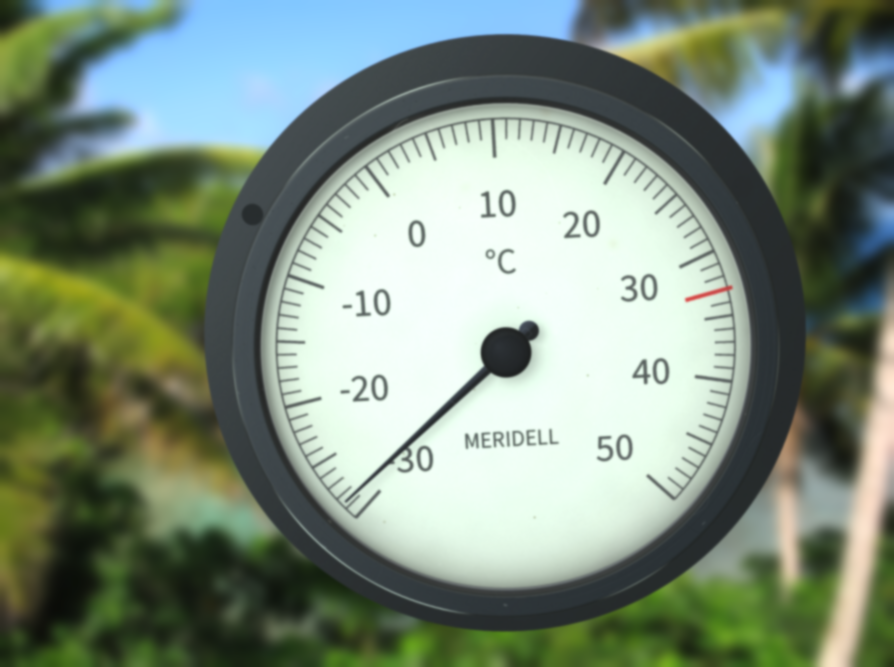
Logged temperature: -28.5 °C
